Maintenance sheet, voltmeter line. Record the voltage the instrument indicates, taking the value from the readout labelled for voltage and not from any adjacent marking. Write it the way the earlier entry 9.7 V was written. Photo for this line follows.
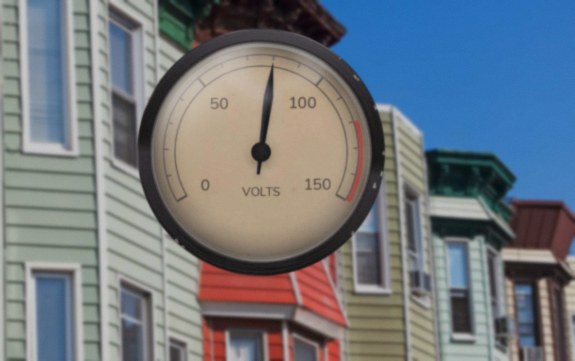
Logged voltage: 80 V
